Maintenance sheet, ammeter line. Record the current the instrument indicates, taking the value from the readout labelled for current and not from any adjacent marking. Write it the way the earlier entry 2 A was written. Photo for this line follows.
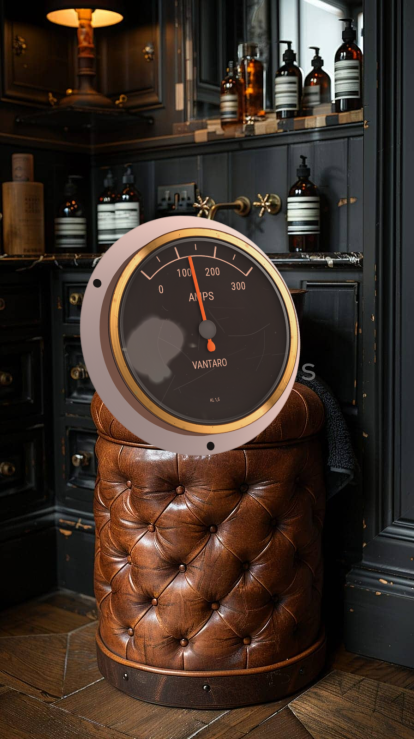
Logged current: 125 A
